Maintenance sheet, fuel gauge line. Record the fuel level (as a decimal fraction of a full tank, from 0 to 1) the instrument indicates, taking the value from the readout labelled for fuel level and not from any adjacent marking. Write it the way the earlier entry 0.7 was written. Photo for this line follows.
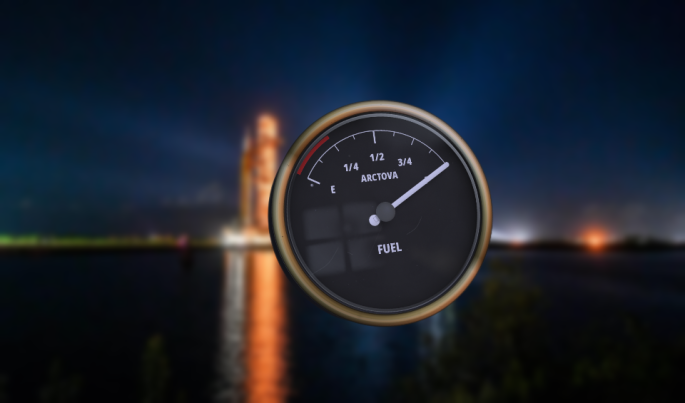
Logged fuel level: 1
